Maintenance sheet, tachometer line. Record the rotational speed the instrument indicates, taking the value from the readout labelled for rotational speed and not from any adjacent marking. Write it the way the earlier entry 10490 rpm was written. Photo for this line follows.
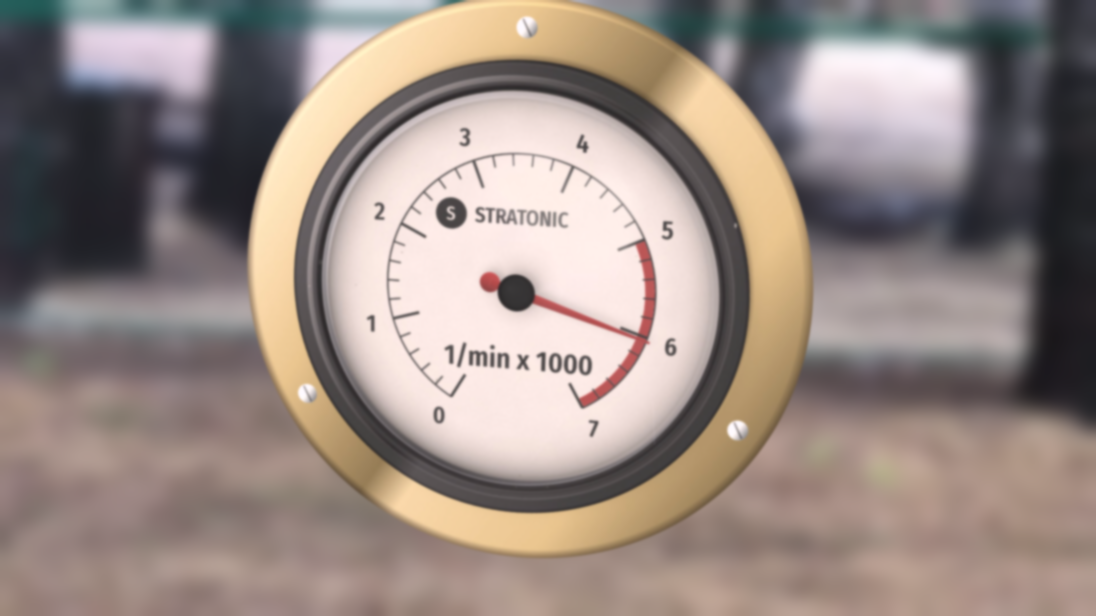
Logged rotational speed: 6000 rpm
